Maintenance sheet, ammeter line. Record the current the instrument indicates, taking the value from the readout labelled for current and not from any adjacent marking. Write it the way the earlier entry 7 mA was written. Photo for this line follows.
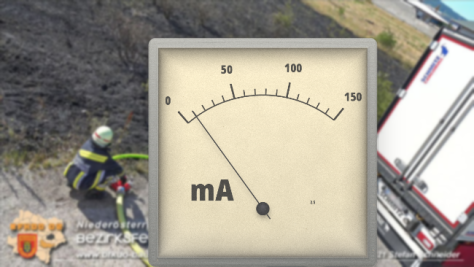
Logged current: 10 mA
